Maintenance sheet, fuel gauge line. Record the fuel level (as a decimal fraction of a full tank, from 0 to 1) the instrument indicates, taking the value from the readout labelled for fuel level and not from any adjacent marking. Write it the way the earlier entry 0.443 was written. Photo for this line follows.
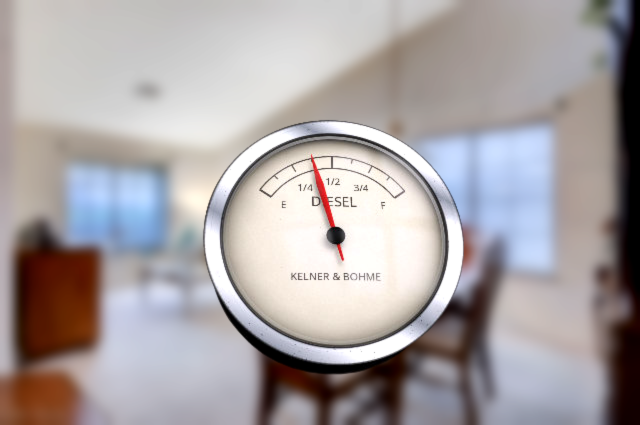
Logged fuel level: 0.375
